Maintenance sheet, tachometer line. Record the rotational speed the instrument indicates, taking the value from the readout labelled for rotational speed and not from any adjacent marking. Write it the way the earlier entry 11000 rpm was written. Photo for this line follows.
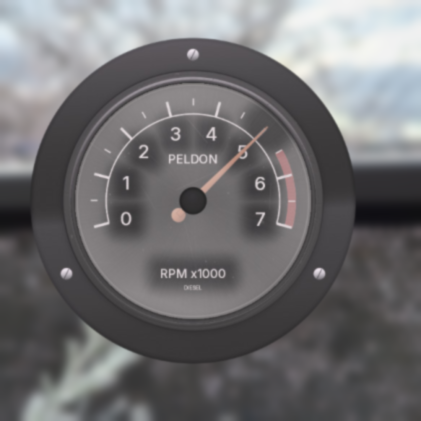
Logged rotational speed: 5000 rpm
